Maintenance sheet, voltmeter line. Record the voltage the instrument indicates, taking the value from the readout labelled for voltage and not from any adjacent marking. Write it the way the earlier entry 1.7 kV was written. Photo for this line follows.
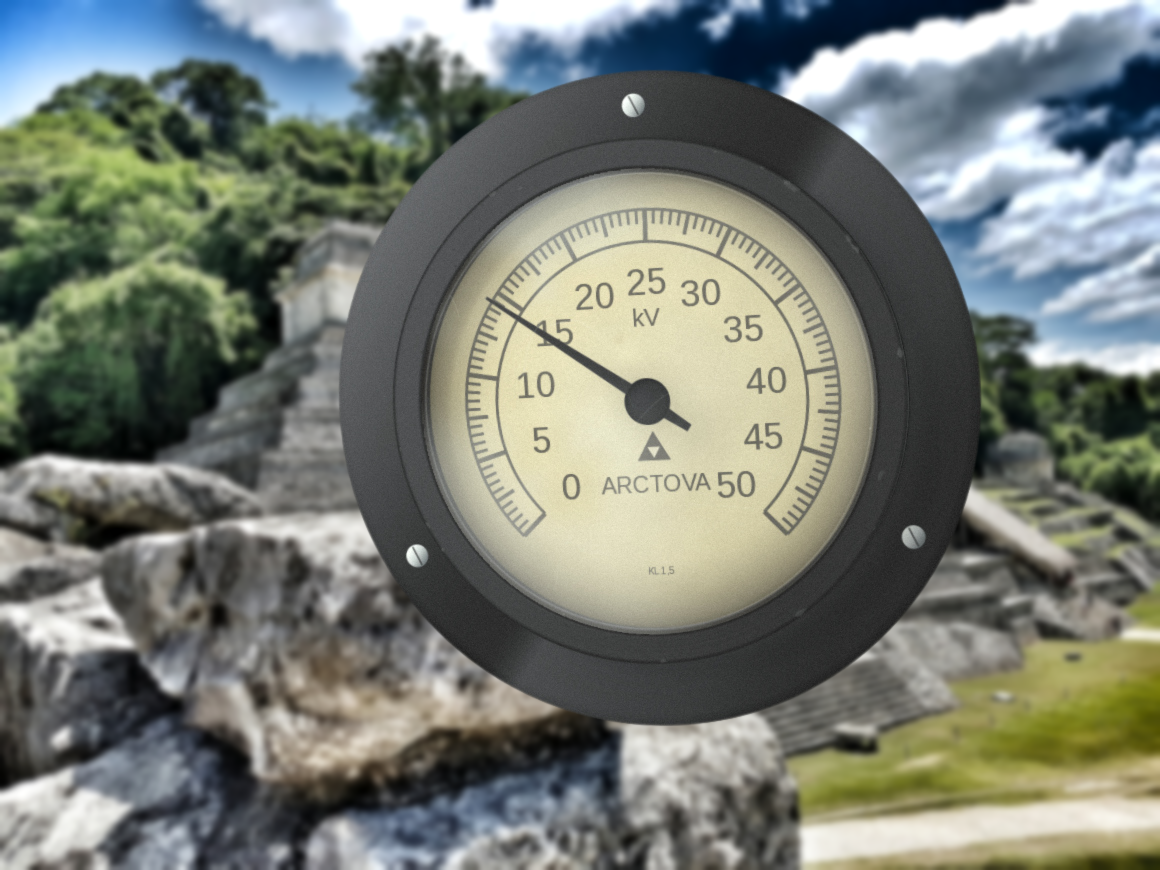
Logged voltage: 14.5 kV
